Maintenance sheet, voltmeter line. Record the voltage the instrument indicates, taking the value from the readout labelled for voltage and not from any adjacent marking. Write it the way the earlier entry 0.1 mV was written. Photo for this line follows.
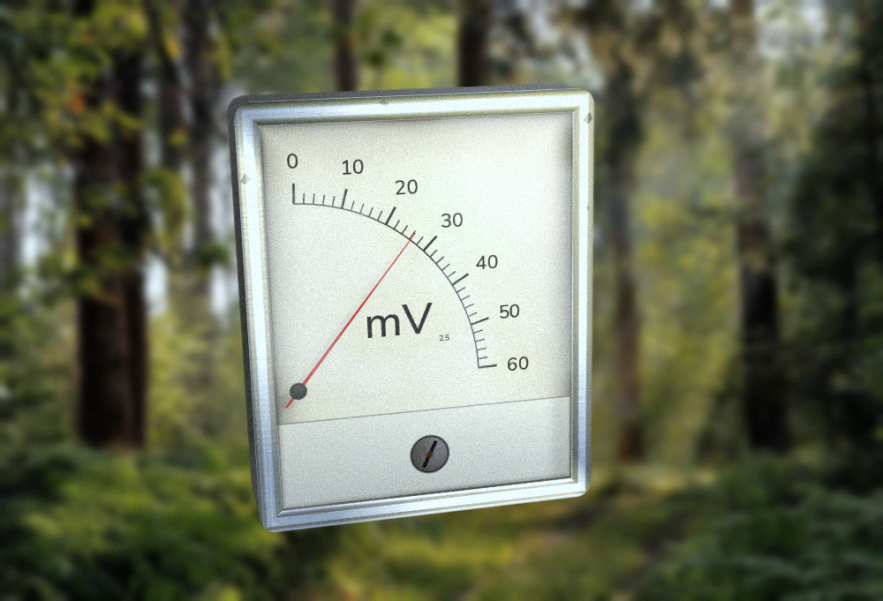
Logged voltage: 26 mV
